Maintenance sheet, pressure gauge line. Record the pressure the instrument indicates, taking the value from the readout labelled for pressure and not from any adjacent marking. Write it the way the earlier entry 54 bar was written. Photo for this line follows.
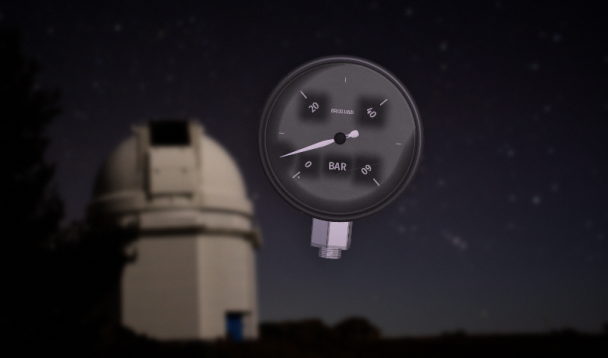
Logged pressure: 5 bar
